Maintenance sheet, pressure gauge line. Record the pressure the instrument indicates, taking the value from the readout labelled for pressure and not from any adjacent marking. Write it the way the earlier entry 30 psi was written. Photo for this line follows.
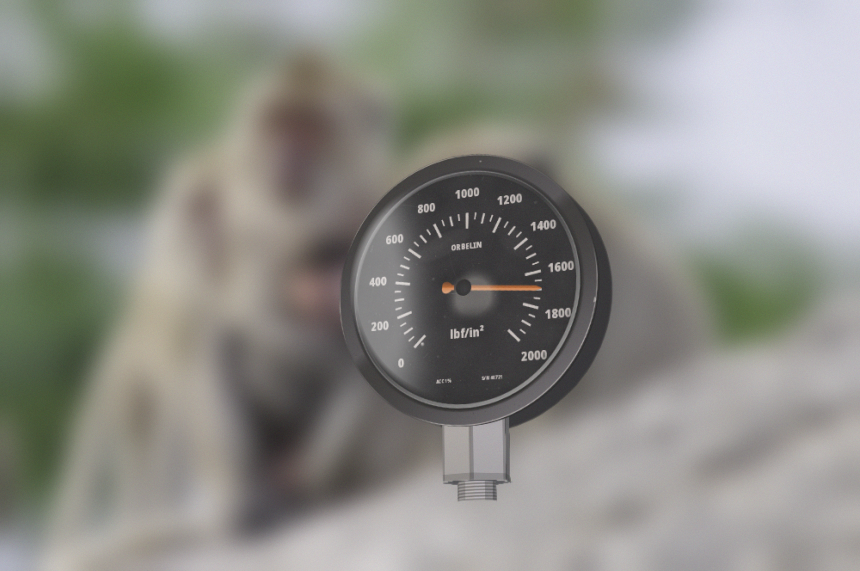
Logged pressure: 1700 psi
